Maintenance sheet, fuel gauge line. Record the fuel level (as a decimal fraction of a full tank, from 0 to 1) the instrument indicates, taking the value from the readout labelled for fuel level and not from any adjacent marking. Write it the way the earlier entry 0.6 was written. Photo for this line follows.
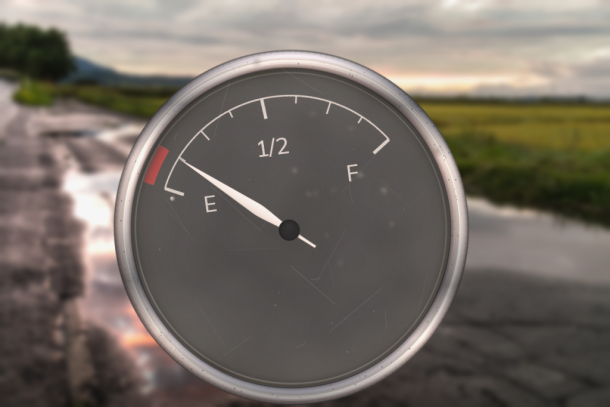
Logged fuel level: 0.125
